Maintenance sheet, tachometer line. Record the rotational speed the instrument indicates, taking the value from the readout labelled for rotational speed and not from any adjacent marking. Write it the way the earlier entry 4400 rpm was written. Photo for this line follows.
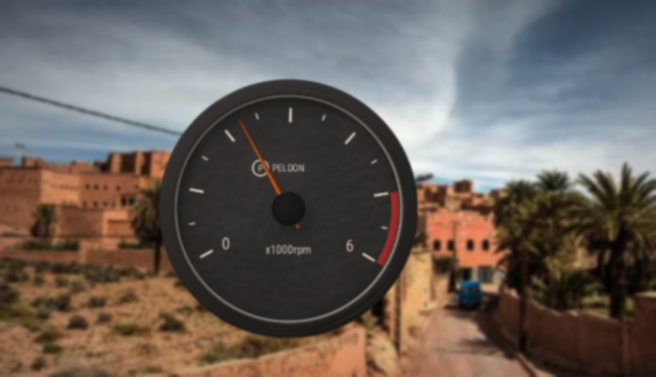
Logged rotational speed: 2250 rpm
